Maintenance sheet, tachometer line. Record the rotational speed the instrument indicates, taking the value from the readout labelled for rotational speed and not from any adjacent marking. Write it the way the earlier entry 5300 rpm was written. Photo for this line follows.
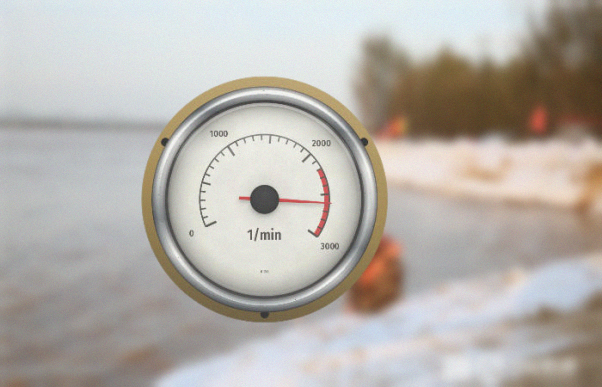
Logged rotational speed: 2600 rpm
